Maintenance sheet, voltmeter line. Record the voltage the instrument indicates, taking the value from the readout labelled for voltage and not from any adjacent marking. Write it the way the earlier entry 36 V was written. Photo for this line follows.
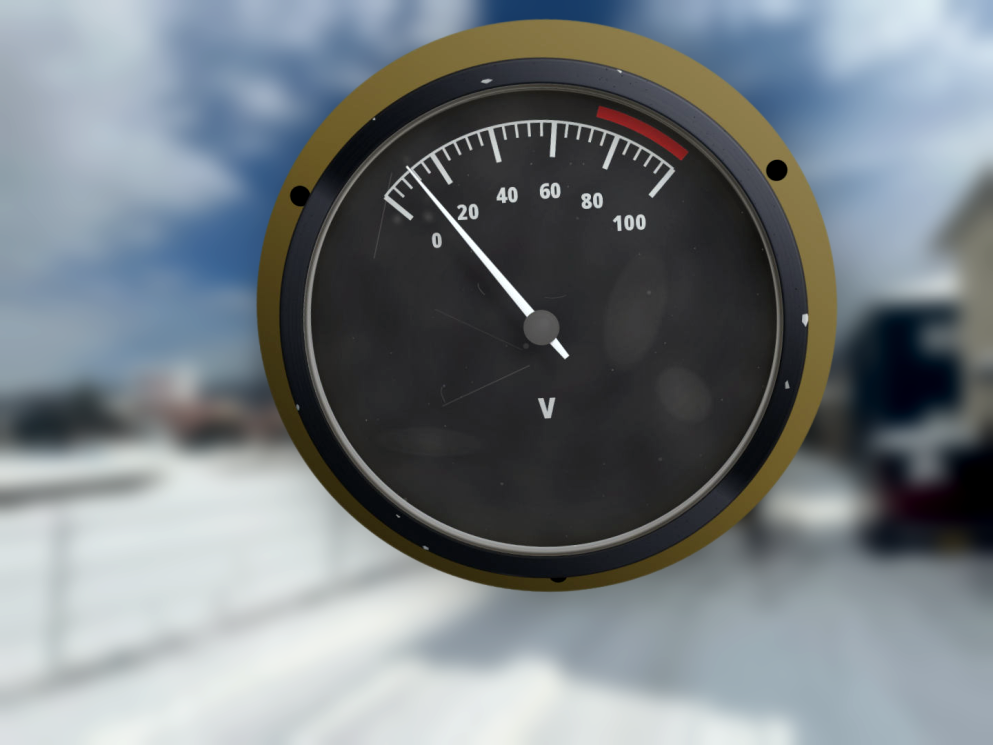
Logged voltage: 12 V
